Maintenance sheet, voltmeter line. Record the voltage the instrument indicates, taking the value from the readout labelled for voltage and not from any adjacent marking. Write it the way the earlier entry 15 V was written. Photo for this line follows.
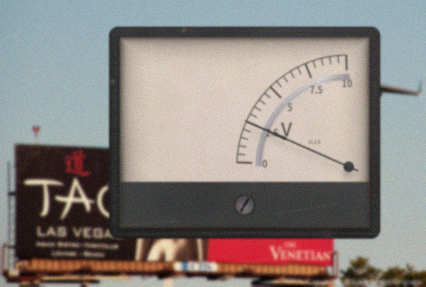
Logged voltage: 2.5 V
